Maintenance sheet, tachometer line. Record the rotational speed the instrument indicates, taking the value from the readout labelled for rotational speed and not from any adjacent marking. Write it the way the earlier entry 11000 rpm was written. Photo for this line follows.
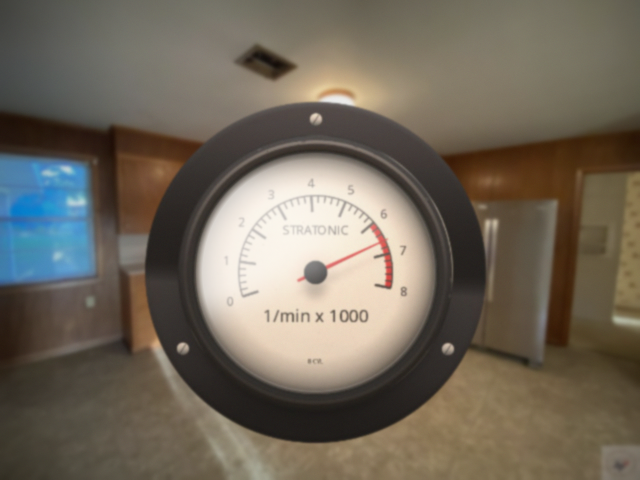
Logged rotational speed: 6600 rpm
